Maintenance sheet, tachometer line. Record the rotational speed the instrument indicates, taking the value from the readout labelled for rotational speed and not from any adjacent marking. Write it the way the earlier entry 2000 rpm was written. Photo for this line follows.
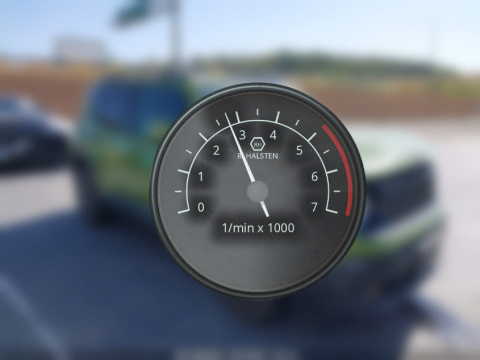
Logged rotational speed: 2750 rpm
